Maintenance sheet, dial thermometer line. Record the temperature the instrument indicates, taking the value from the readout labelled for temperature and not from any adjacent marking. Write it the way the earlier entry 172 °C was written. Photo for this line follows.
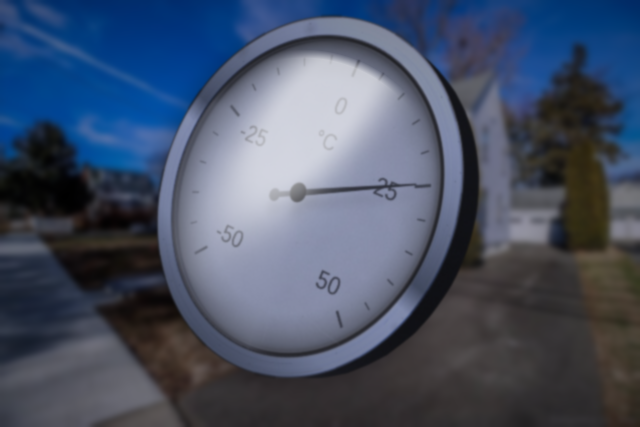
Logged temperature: 25 °C
